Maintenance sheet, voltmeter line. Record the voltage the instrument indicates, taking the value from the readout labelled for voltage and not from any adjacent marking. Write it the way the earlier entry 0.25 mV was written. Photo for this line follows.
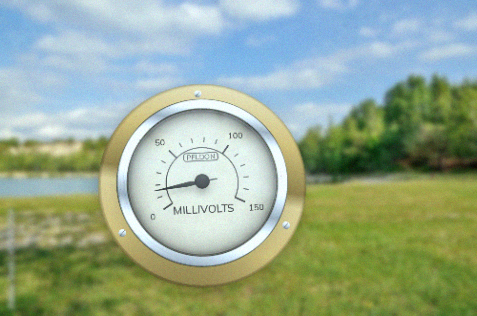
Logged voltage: 15 mV
